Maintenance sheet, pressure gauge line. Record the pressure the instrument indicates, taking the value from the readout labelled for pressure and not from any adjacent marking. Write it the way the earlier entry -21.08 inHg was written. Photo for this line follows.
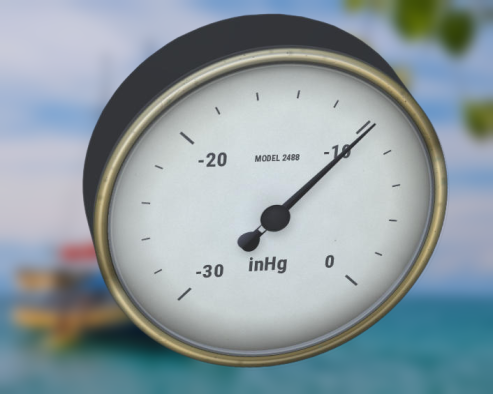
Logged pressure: -10 inHg
